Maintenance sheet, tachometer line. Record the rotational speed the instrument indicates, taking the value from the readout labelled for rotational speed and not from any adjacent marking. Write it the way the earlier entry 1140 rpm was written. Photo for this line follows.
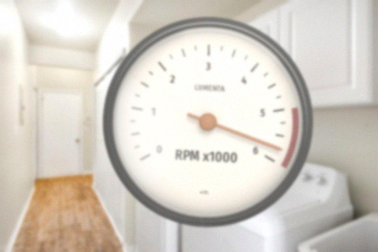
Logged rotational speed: 5750 rpm
